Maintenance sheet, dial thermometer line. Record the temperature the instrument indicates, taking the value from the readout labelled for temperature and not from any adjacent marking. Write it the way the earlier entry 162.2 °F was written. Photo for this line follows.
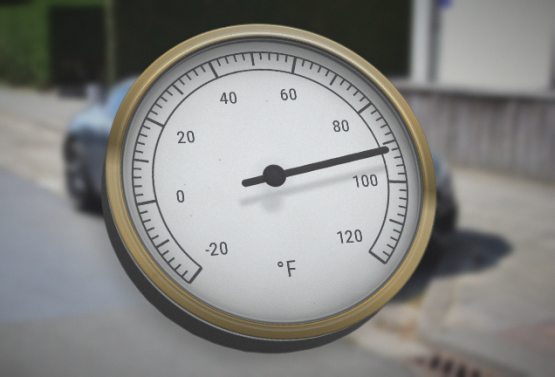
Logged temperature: 92 °F
